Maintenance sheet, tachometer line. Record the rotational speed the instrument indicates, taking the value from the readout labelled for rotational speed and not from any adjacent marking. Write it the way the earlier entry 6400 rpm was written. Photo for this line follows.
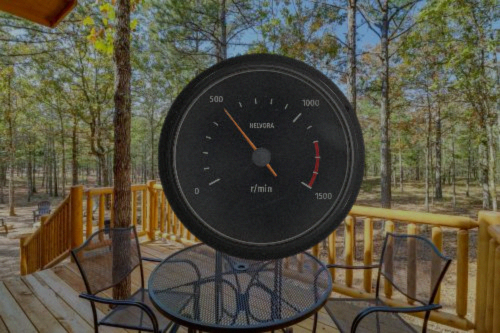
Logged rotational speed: 500 rpm
